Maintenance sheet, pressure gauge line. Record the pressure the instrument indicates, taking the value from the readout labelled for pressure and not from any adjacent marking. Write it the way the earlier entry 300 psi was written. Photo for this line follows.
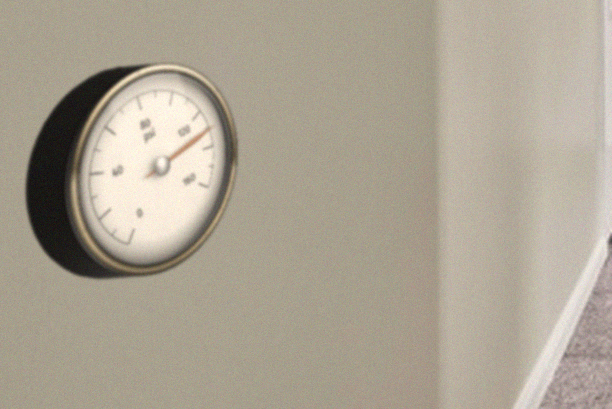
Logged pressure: 130 psi
